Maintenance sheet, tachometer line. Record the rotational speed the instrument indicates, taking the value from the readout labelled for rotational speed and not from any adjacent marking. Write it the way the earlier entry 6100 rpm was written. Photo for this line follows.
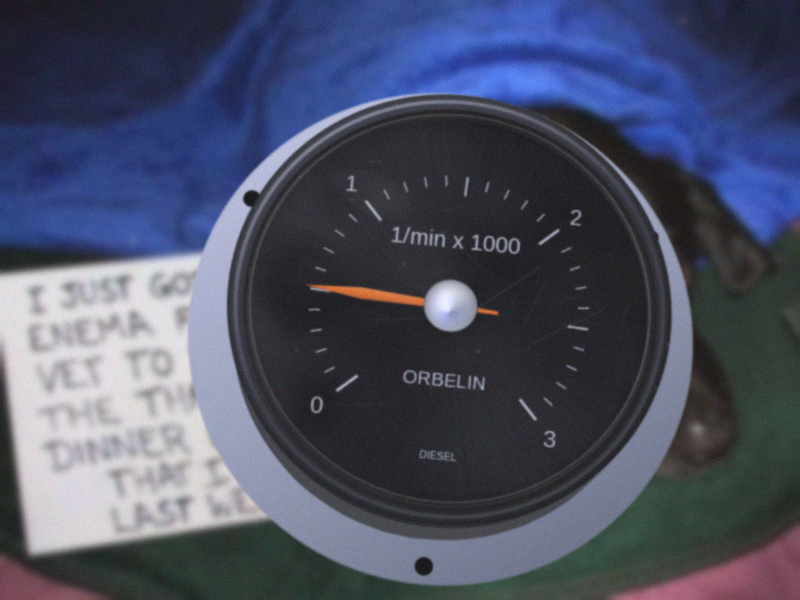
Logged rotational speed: 500 rpm
